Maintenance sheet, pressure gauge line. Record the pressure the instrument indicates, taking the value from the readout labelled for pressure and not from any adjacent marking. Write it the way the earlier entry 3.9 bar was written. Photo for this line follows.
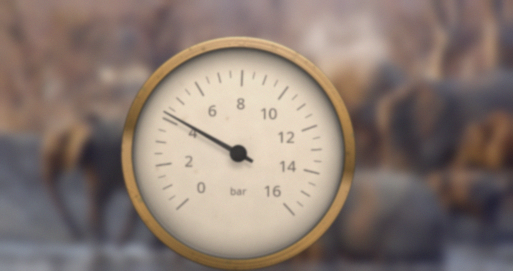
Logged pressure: 4.25 bar
